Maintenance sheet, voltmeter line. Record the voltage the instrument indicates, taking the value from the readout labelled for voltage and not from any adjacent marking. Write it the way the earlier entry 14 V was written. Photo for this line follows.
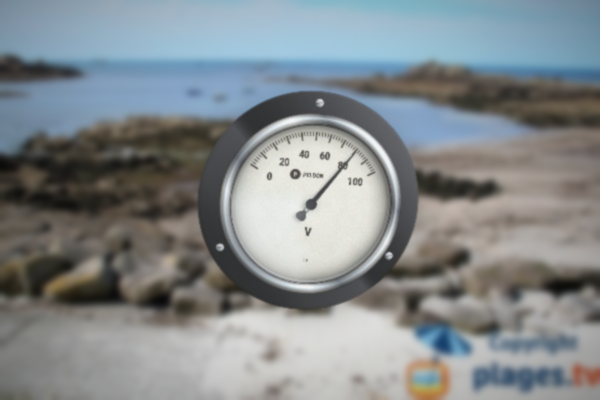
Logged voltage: 80 V
